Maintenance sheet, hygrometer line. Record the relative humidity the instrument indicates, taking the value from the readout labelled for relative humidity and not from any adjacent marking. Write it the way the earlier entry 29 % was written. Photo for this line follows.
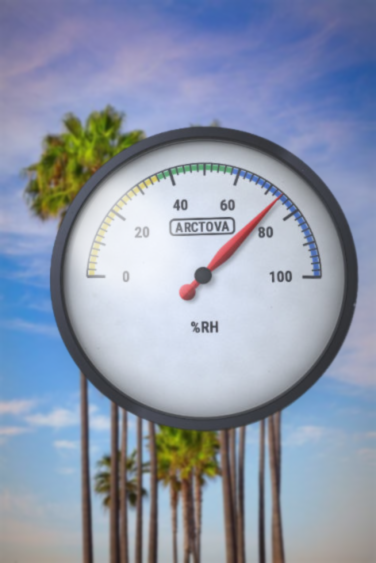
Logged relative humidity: 74 %
